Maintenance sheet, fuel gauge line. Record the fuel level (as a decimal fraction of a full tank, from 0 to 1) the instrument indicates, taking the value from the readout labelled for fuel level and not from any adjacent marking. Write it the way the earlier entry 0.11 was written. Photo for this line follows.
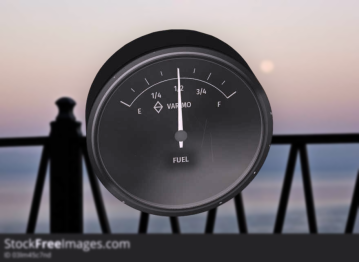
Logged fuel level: 0.5
